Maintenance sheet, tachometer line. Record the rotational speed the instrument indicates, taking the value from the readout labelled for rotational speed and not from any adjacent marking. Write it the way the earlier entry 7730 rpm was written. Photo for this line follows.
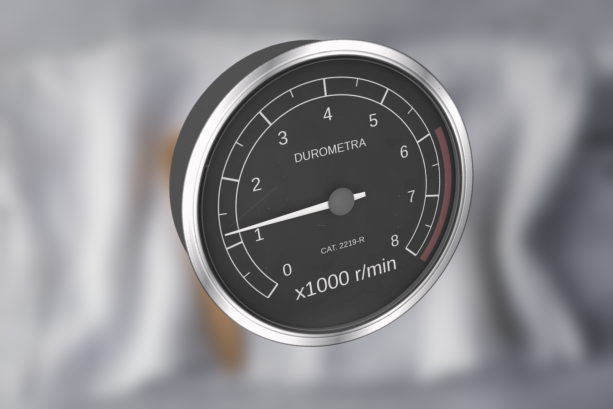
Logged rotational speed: 1250 rpm
